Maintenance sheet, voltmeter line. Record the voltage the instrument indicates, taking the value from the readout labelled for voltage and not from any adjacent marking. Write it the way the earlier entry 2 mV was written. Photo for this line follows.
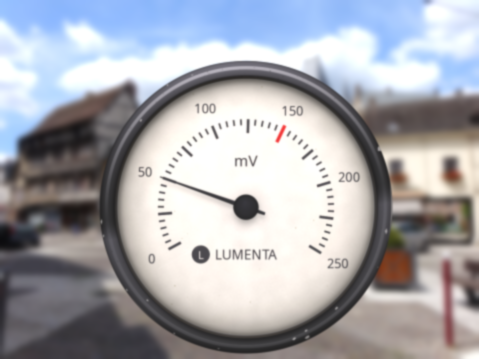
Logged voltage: 50 mV
